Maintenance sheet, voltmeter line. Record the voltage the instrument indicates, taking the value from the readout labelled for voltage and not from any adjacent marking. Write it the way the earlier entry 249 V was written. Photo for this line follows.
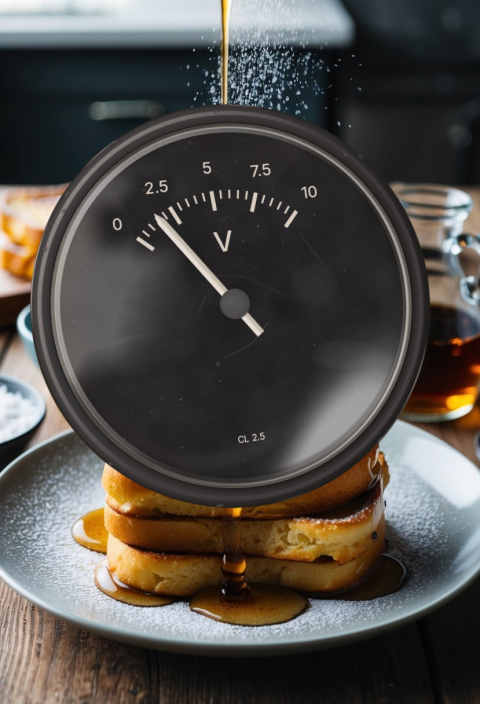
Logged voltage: 1.5 V
